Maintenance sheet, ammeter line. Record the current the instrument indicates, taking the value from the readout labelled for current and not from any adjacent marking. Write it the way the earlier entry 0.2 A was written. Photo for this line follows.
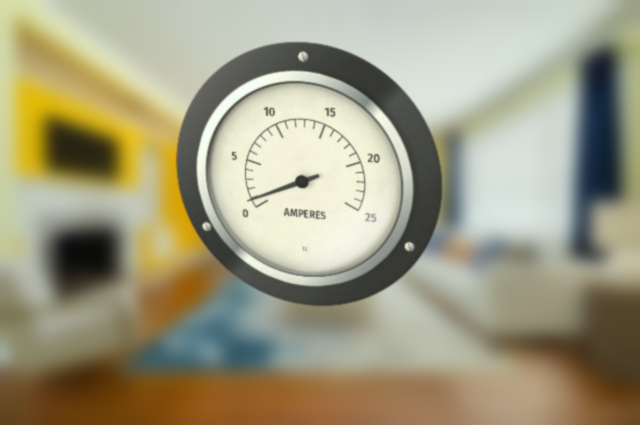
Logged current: 1 A
